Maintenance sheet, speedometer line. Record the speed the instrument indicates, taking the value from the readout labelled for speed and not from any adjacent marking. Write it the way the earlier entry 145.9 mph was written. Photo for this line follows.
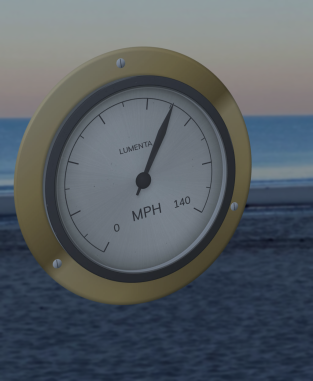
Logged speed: 90 mph
